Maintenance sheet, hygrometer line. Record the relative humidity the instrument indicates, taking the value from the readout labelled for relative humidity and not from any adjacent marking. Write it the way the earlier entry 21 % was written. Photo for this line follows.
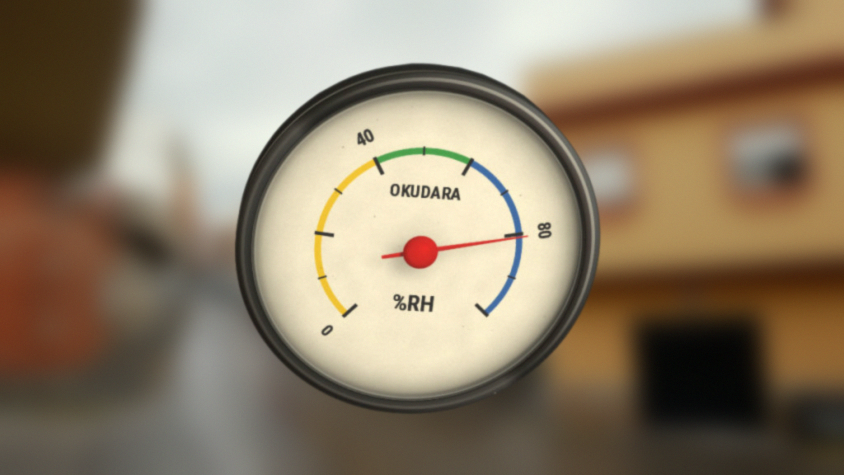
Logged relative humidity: 80 %
